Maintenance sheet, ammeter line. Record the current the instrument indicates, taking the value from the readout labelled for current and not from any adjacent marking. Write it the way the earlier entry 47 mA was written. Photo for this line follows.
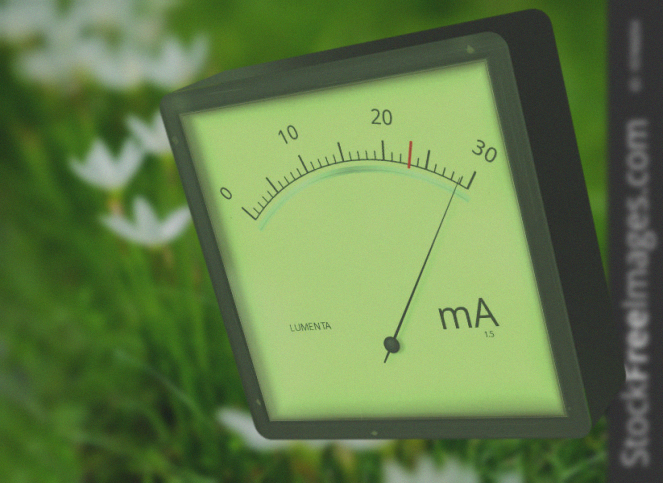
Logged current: 29 mA
